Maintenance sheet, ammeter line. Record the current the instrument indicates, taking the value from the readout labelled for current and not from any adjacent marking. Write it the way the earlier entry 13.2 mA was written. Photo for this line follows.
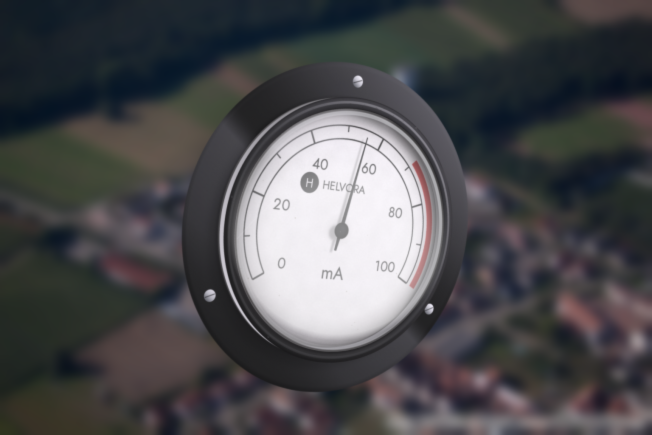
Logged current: 55 mA
